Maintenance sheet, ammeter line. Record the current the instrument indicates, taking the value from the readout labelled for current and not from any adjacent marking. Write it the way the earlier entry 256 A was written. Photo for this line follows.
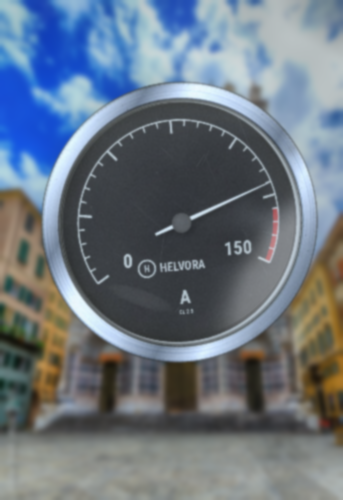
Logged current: 120 A
